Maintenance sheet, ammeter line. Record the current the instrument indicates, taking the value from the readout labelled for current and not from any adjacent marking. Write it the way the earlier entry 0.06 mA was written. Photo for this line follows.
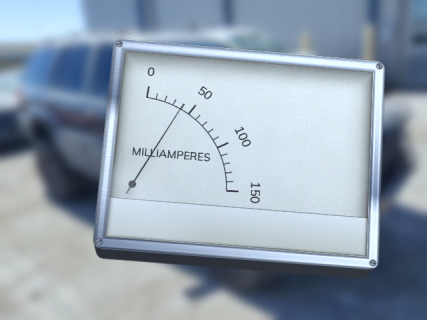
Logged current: 40 mA
